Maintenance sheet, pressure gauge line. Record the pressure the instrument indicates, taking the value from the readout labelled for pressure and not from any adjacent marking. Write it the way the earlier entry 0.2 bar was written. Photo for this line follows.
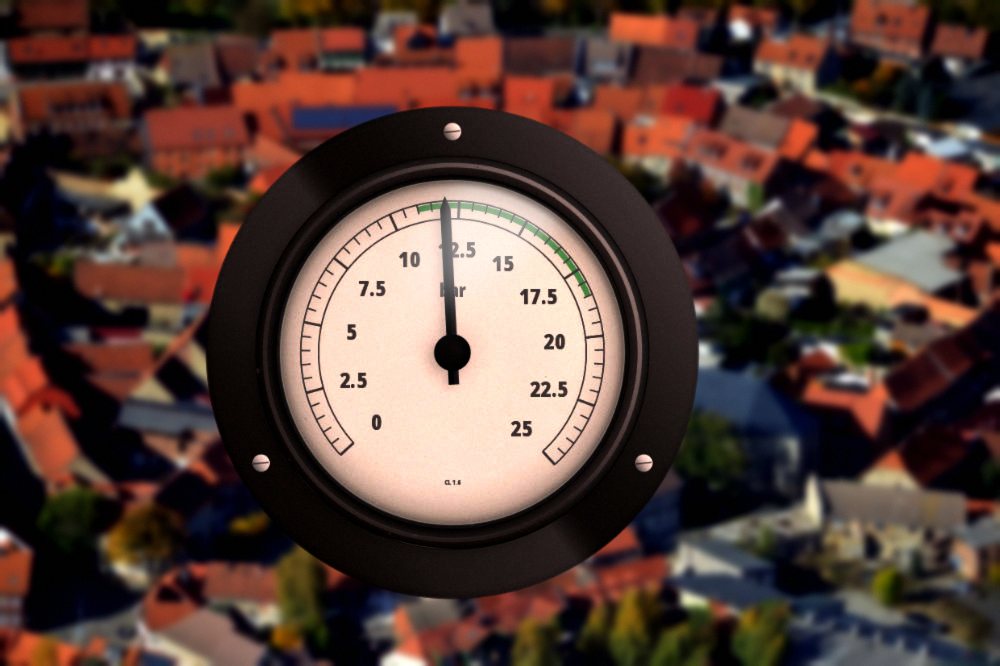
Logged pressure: 12 bar
